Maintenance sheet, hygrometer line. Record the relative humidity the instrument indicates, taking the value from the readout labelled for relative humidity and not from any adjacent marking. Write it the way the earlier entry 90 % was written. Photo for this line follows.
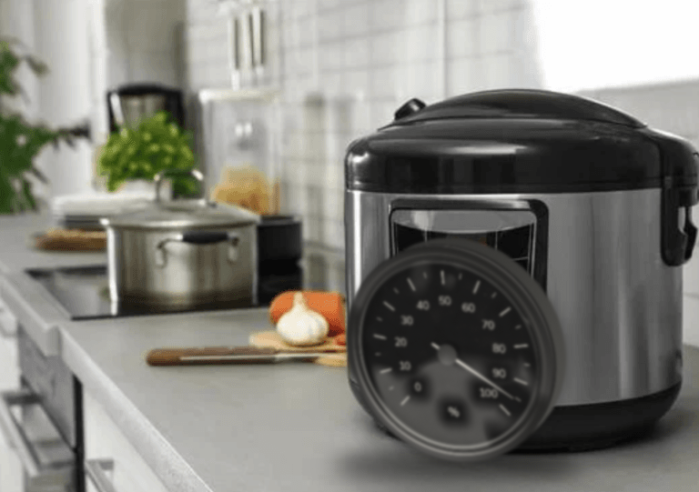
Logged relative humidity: 95 %
